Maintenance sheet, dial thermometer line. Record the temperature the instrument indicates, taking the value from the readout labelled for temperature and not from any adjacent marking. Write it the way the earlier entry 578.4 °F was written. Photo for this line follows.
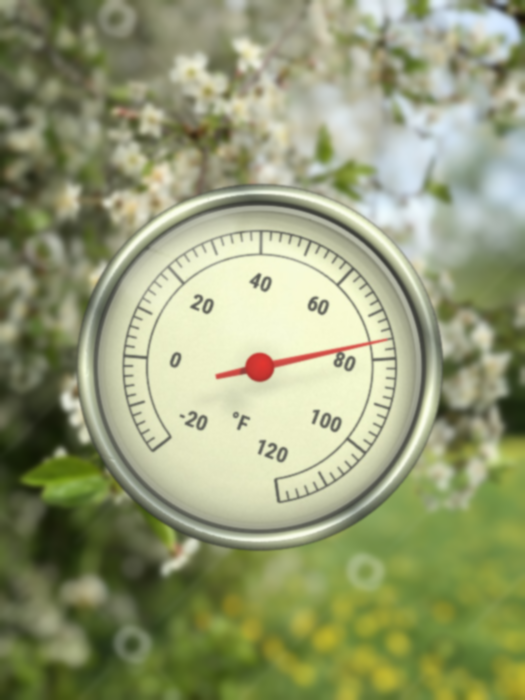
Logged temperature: 76 °F
